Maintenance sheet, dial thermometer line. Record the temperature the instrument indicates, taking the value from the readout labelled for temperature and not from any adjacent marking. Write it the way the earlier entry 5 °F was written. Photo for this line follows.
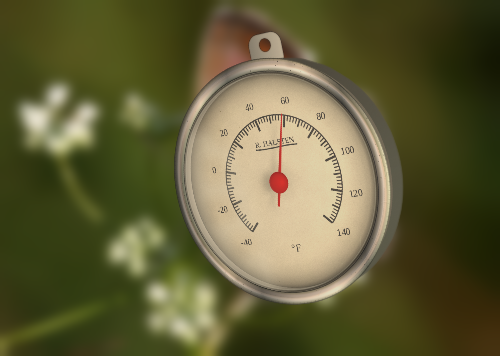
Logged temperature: 60 °F
